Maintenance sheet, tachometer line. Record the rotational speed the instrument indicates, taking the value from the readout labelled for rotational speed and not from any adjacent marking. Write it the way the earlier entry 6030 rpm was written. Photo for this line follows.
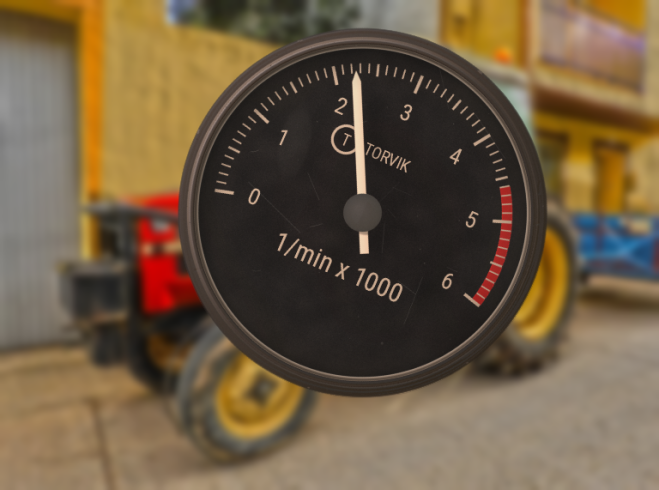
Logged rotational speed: 2250 rpm
